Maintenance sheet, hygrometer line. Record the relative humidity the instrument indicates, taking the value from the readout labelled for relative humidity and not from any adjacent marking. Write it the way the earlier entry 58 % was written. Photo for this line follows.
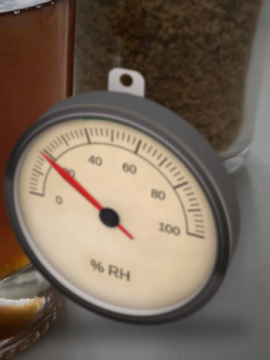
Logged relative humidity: 20 %
